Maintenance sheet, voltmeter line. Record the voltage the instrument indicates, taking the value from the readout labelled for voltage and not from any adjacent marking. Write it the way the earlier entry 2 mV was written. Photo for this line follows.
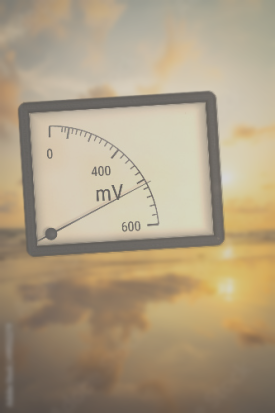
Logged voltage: 510 mV
